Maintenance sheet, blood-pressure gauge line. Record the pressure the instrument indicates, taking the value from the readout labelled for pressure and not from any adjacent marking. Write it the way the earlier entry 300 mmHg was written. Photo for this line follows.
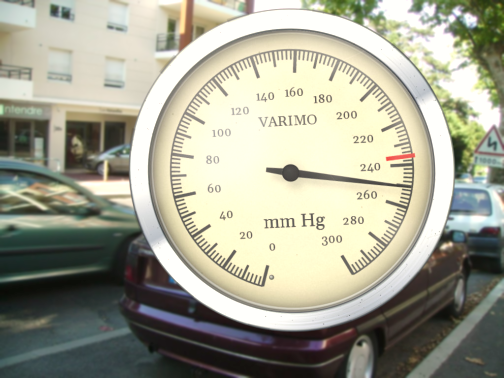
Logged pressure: 250 mmHg
